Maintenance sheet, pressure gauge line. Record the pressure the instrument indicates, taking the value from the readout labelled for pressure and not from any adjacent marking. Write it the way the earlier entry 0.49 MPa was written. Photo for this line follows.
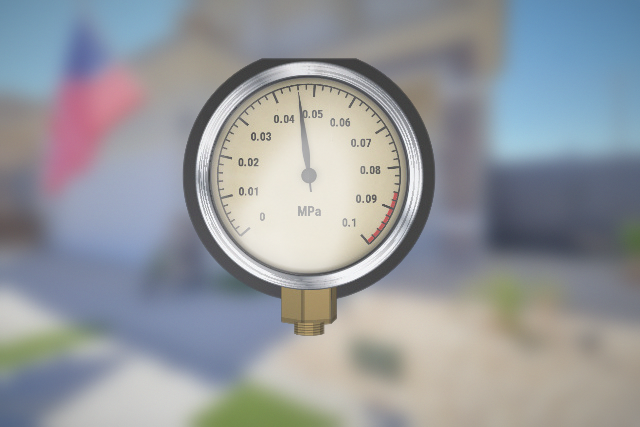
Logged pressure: 0.046 MPa
